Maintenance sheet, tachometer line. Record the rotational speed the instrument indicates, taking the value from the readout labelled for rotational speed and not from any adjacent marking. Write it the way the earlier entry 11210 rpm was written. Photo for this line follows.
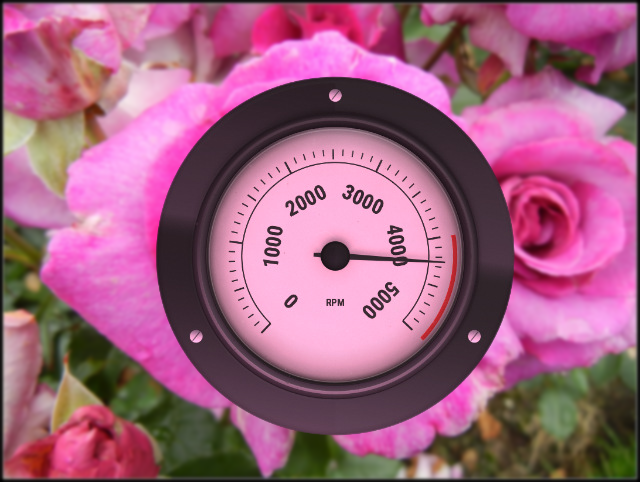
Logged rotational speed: 4250 rpm
